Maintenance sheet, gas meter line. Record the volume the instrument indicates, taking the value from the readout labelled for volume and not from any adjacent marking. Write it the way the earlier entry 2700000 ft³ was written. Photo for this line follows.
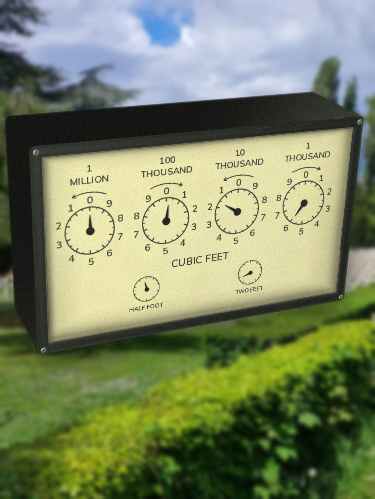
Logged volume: 1600 ft³
